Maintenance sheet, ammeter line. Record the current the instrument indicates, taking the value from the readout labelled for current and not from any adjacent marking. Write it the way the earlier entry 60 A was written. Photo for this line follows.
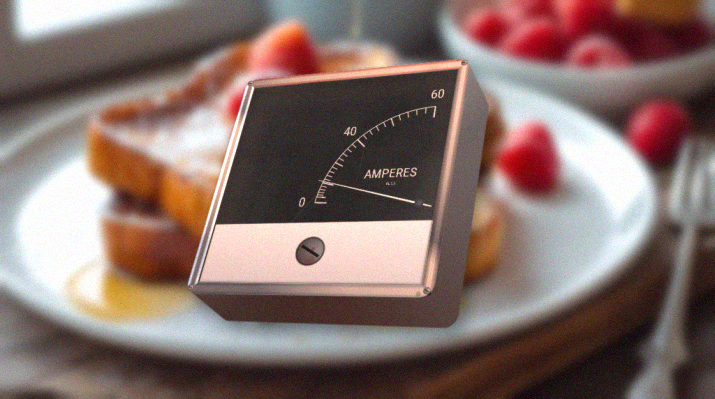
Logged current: 20 A
